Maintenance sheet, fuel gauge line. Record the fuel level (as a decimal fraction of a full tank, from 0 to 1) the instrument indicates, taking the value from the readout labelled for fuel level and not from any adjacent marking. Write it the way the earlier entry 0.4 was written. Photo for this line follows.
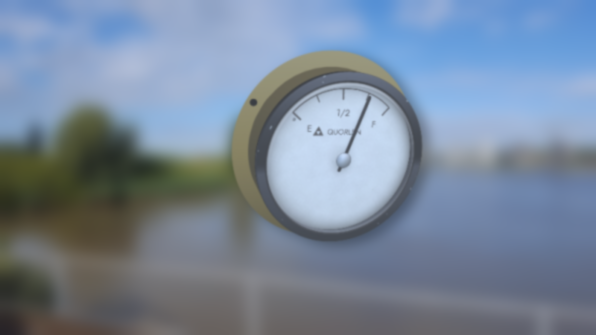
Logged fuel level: 0.75
